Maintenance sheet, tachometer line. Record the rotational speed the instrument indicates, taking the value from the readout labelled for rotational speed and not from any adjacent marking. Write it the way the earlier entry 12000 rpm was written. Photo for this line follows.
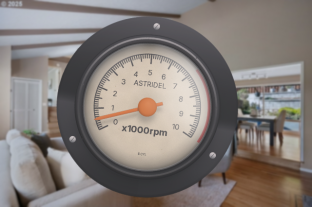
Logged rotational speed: 500 rpm
